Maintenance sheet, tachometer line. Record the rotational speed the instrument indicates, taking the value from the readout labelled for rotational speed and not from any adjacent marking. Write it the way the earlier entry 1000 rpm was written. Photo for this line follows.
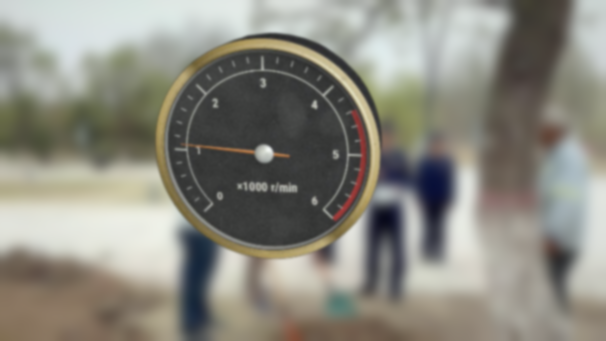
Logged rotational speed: 1100 rpm
